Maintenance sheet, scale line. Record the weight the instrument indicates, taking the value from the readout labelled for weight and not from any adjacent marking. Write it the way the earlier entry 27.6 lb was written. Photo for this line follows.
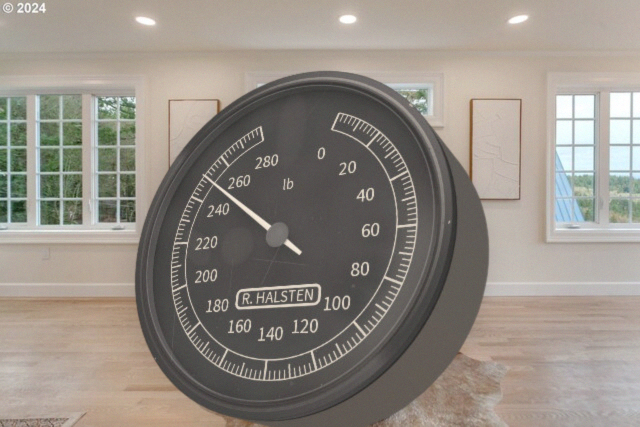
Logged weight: 250 lb
